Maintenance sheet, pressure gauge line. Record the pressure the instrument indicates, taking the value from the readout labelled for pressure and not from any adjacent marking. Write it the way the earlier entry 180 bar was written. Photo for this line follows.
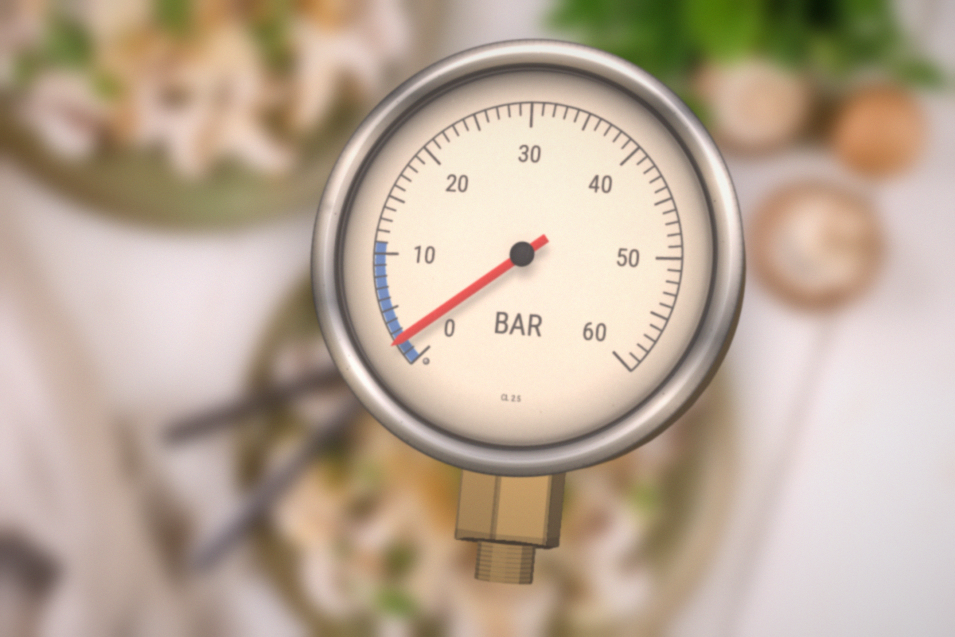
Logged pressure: 2 bar
